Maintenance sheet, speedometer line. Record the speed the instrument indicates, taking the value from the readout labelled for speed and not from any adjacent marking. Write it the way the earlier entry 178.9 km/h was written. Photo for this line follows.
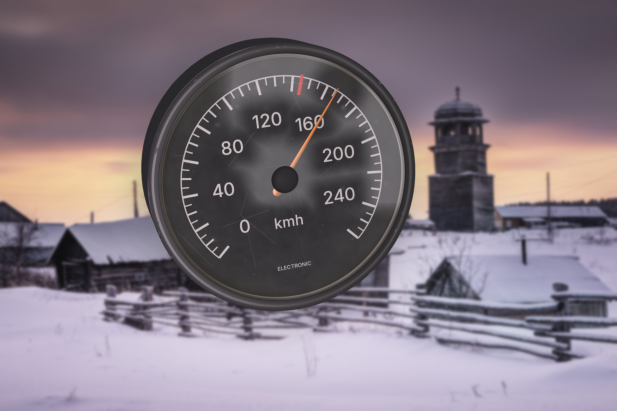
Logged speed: 165 km/h
